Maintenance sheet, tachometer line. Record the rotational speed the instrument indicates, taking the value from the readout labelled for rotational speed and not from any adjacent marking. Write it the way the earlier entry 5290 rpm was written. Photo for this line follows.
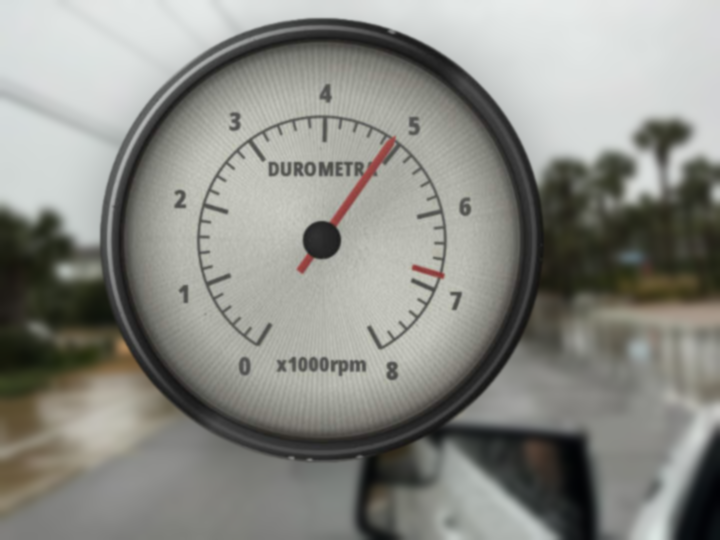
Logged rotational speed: 4900 rpm
